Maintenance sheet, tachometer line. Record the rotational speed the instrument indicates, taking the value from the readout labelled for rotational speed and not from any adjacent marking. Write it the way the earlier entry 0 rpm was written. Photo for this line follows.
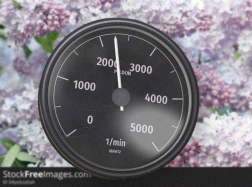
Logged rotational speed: 2250 rpm
